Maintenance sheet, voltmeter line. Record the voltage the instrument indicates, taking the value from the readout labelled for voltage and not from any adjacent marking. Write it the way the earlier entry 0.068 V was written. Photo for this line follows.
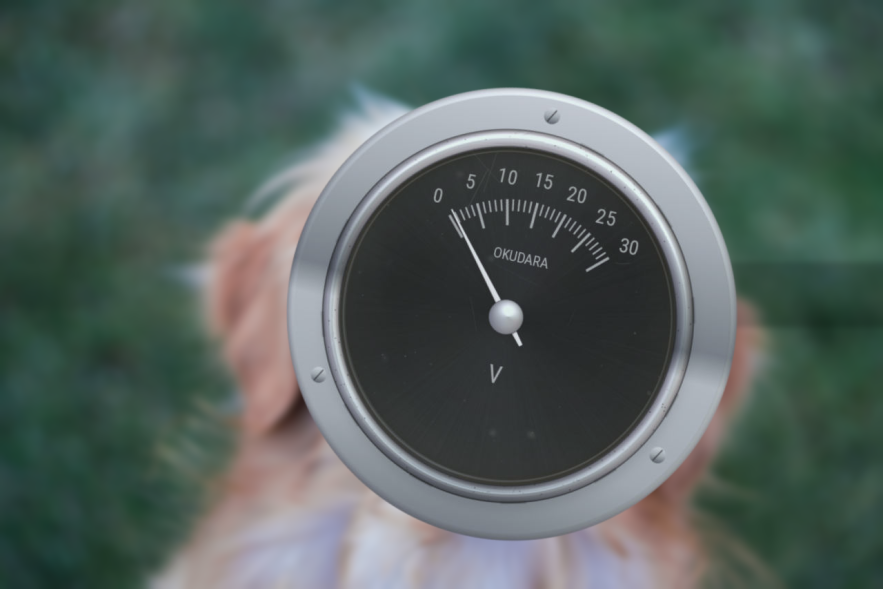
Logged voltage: 1 V
